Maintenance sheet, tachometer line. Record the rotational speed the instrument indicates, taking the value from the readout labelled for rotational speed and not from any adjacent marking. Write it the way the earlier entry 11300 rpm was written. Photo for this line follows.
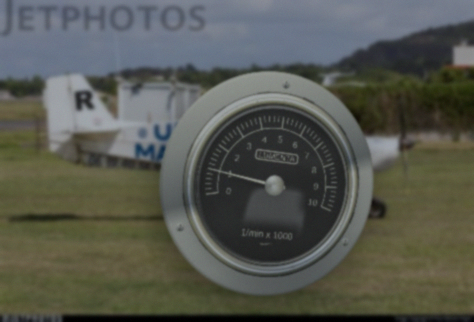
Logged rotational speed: 1000 rpm
